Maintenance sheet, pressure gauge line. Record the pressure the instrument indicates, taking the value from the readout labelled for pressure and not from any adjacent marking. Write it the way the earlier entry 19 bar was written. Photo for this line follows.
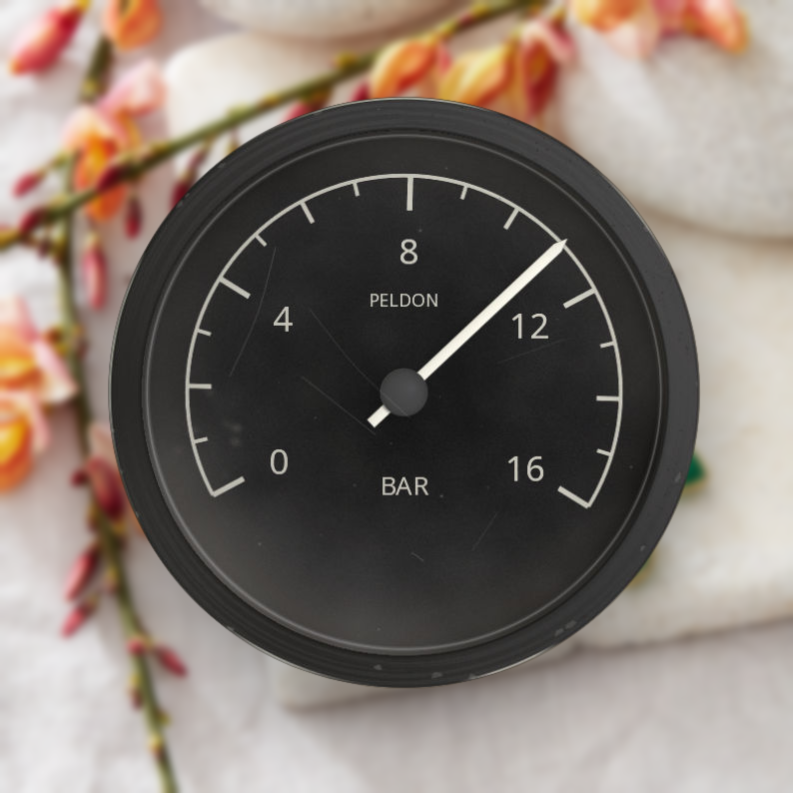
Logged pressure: 11 bar
